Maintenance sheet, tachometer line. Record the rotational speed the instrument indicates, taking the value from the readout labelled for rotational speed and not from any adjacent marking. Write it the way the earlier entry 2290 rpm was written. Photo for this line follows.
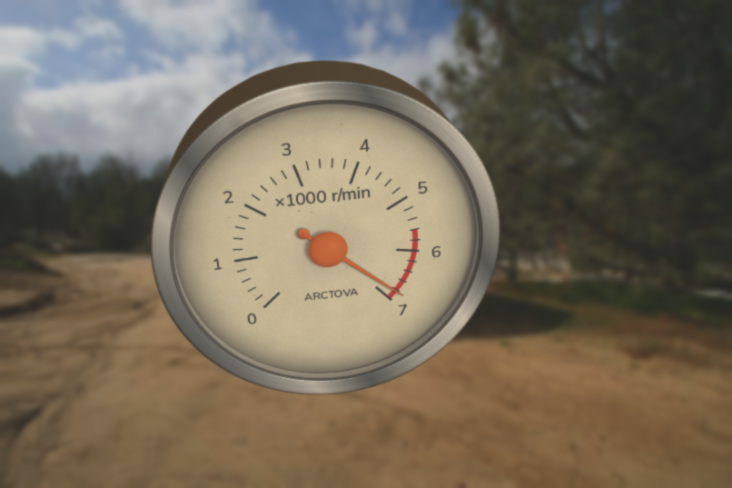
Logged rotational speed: 6800 rpm
